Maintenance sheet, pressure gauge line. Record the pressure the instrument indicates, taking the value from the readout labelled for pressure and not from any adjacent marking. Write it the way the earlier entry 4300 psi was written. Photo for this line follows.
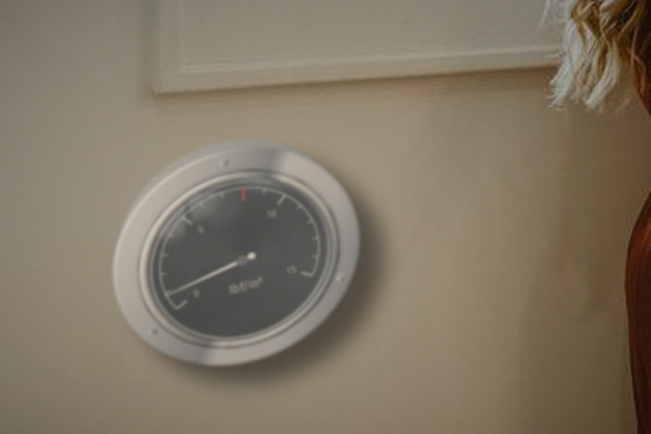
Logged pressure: 1 psi
